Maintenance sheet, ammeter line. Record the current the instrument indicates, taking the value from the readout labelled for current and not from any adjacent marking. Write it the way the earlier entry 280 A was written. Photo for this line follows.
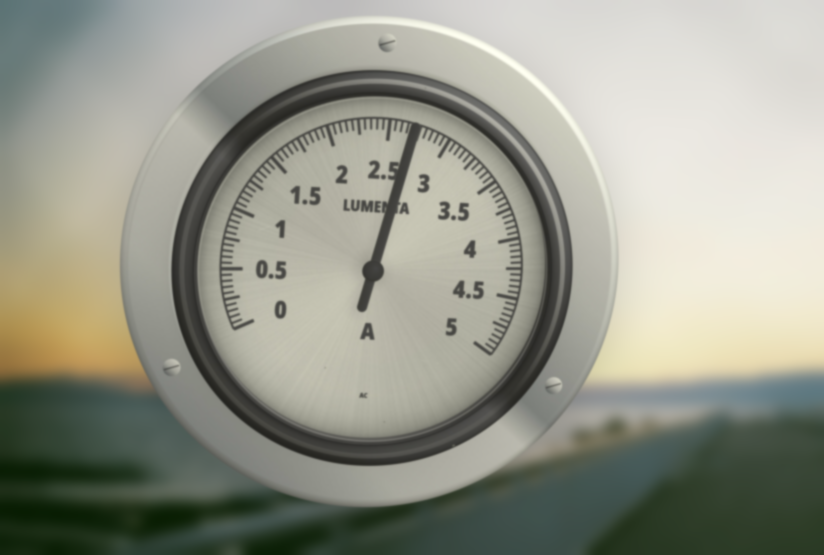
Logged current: 2.7 A
